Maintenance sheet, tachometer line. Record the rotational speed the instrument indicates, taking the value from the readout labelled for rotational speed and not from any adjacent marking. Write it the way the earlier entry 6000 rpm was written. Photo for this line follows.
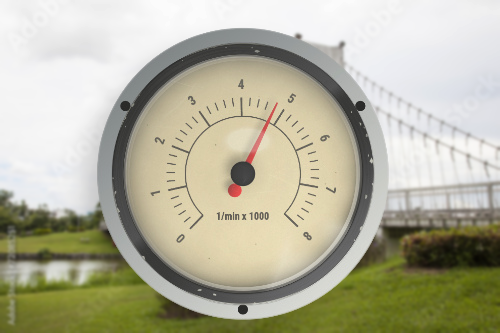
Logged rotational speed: 4800 rpm
